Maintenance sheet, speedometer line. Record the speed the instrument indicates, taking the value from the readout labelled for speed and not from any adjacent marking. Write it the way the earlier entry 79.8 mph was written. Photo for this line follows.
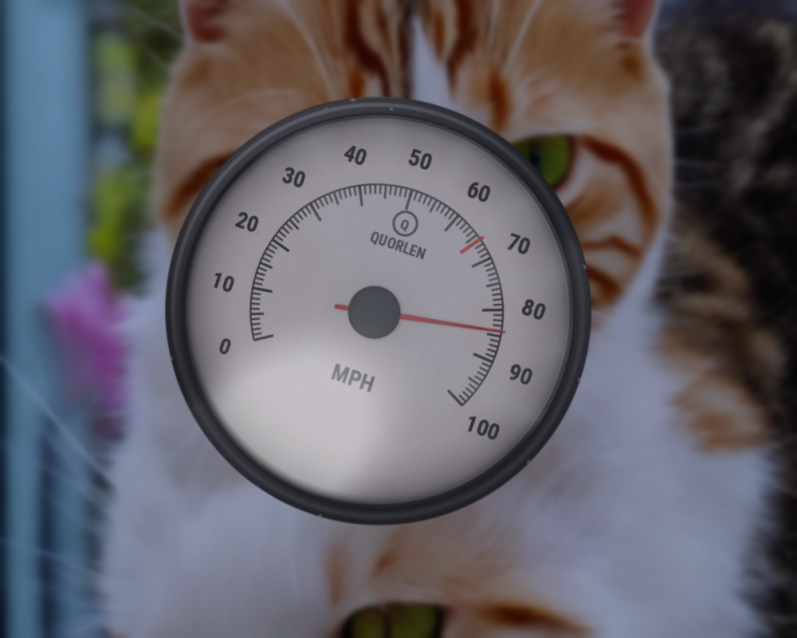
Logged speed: 84 mph
